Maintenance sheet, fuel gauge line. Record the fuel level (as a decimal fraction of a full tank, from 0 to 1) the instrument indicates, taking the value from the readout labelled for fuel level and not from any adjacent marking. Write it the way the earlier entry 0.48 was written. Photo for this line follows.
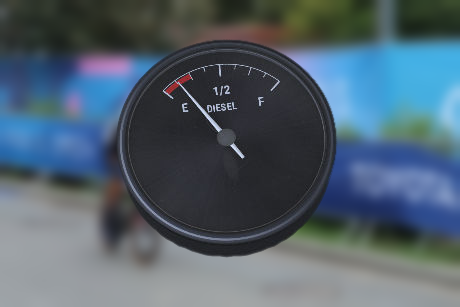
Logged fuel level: 0.125
